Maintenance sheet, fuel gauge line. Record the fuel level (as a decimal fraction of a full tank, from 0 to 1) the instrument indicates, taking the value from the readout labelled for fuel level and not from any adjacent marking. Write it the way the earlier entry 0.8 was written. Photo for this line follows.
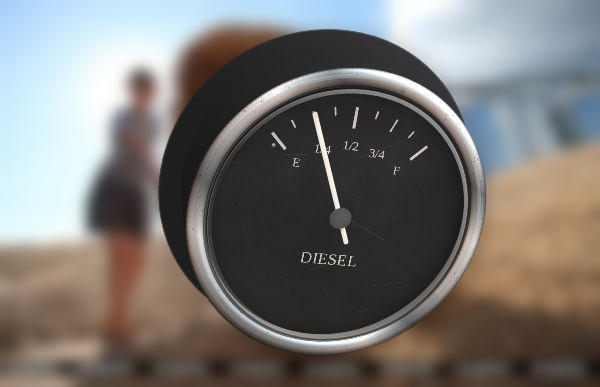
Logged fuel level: 0.25
